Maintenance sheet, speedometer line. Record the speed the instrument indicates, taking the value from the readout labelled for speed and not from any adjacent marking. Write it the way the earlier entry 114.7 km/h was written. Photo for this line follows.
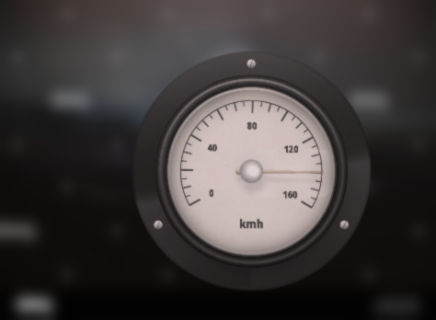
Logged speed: 140 km/h
